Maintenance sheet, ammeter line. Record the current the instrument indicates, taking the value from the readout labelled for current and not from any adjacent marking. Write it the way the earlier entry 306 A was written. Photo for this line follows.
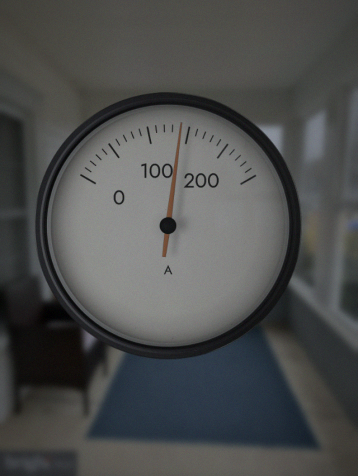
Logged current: 140 A
